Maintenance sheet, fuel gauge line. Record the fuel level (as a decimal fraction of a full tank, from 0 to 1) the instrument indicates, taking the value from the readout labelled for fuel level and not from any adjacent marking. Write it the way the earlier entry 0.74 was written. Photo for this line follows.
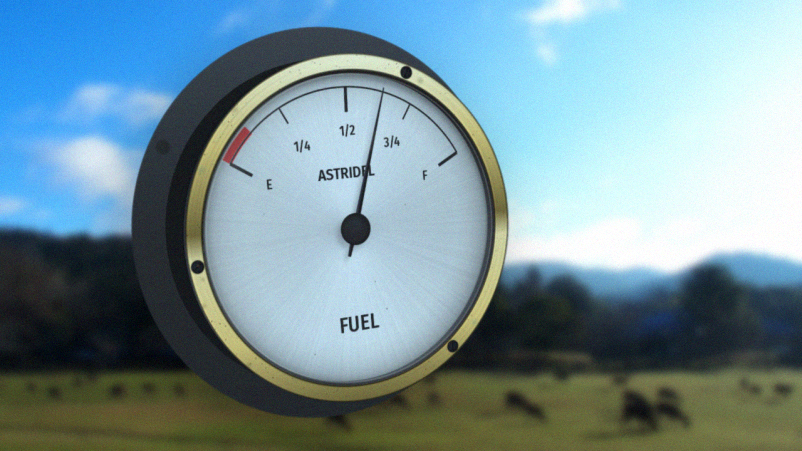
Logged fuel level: 0.625
